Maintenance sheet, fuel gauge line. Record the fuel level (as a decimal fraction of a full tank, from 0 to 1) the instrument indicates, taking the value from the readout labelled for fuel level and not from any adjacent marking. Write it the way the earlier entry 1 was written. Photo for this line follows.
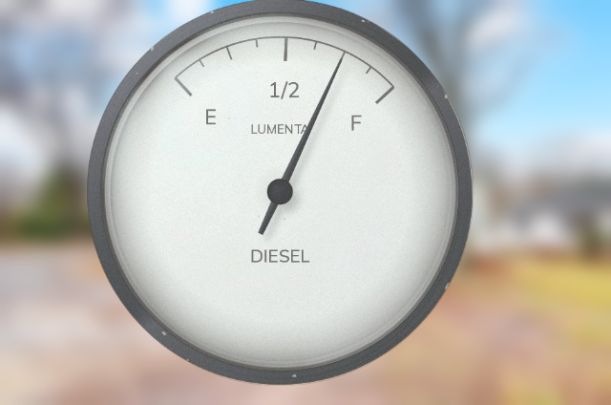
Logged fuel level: 0.75
